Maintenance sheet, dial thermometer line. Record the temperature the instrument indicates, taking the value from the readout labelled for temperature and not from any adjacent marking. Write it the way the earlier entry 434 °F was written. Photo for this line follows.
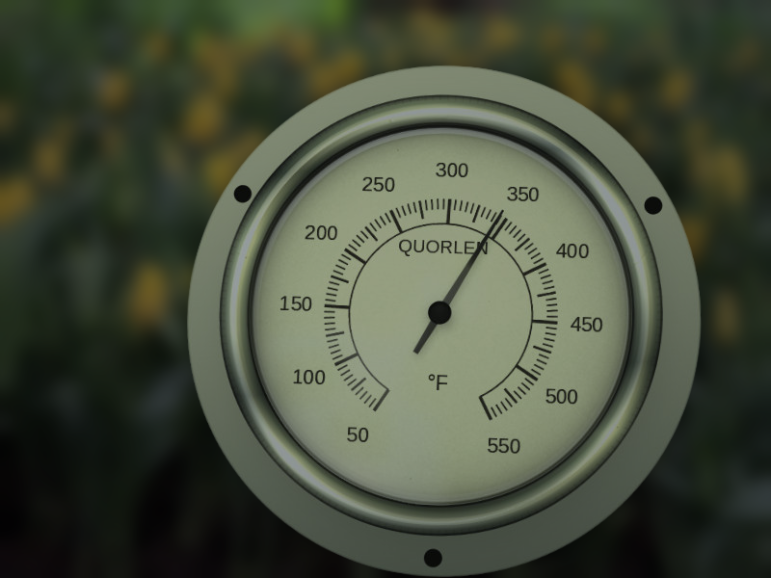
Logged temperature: 345 °F
